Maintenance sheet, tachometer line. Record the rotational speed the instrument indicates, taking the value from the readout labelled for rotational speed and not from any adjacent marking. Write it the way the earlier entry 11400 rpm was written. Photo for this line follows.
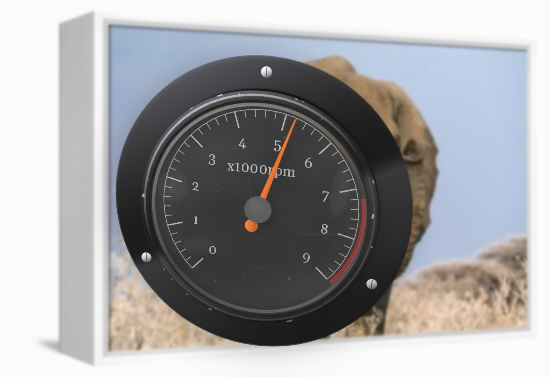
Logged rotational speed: 5200 rpm
